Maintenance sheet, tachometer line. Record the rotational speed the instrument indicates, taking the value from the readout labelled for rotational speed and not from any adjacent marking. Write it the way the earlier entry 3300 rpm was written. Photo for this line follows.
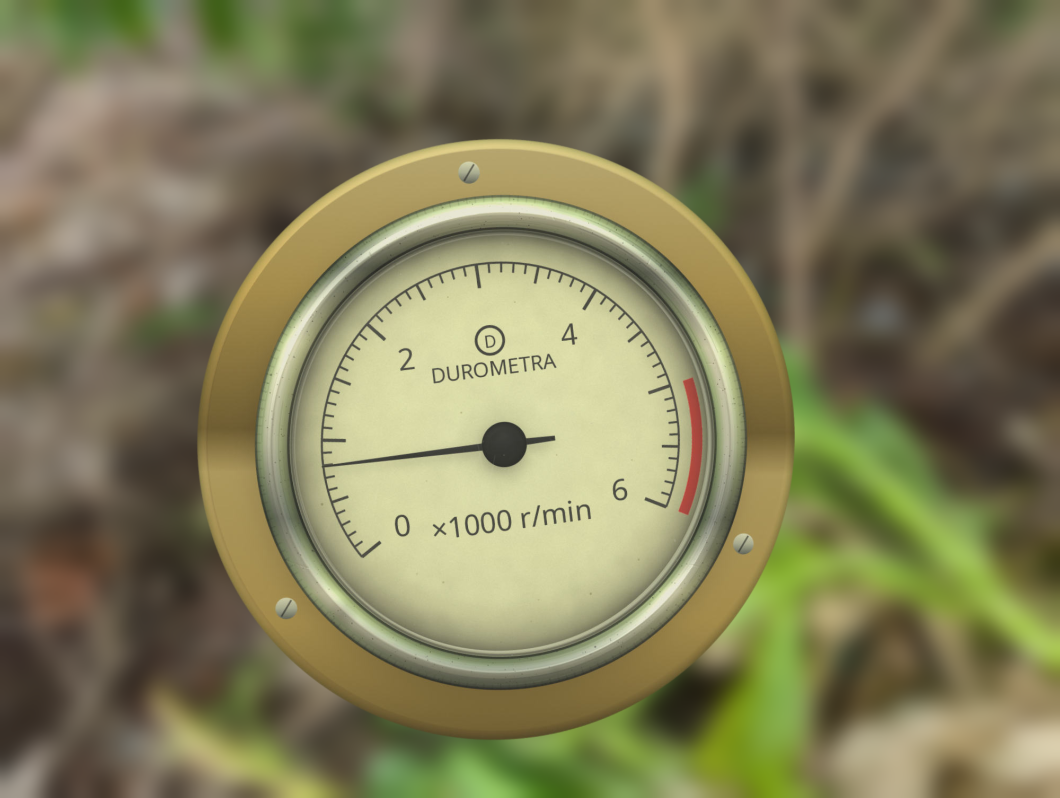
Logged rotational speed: 800 rpm
